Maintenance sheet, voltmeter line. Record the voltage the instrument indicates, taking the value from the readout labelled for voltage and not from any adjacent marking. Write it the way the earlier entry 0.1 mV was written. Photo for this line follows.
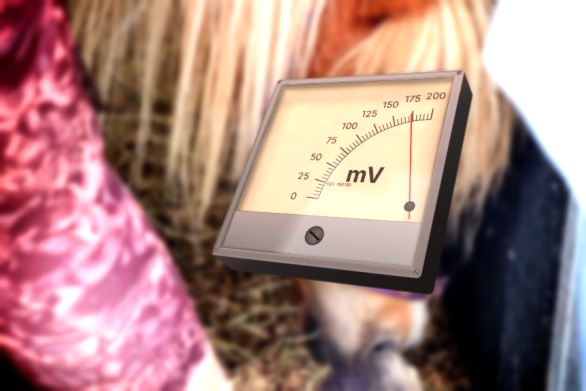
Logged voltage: 175 mV
